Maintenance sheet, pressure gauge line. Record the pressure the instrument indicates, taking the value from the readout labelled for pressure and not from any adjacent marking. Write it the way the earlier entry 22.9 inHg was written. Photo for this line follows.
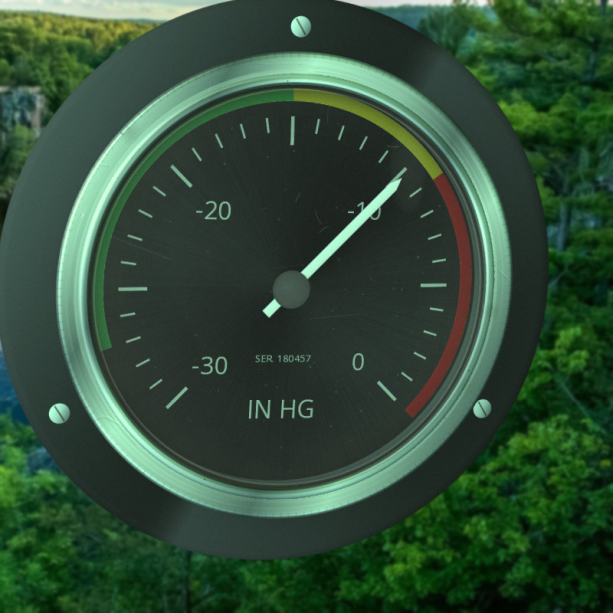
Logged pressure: -10 inHg
